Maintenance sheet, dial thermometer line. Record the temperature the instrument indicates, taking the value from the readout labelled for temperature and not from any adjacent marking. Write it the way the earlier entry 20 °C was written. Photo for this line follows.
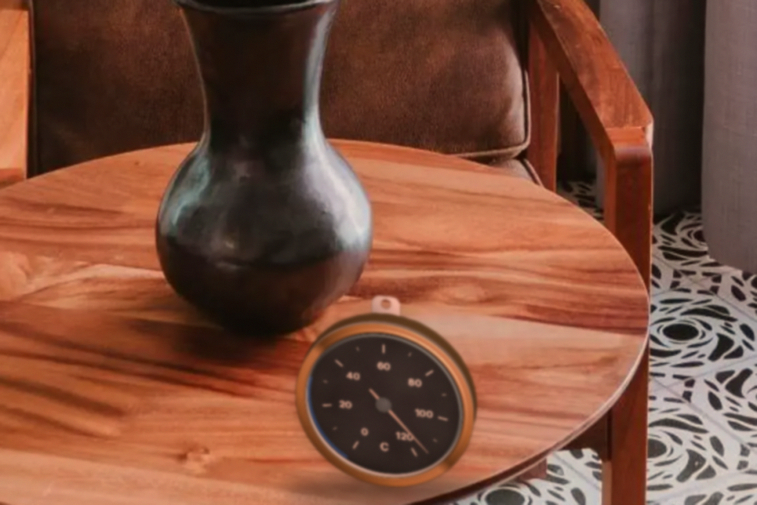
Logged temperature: 115 °C
